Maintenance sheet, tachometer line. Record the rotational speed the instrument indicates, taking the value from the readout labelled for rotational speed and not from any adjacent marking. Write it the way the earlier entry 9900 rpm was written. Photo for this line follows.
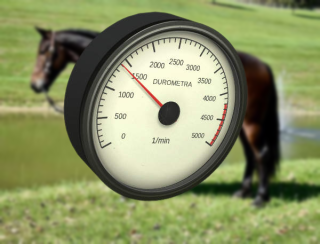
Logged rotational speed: 1400 rpm
